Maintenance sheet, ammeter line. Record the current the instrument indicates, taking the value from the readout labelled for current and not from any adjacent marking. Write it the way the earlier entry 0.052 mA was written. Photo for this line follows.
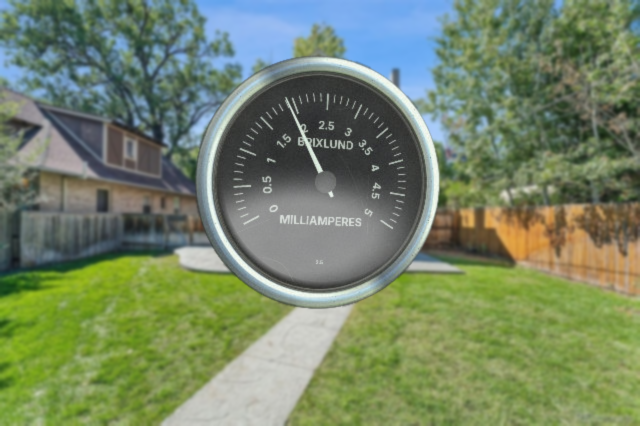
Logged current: 1.9 mA
